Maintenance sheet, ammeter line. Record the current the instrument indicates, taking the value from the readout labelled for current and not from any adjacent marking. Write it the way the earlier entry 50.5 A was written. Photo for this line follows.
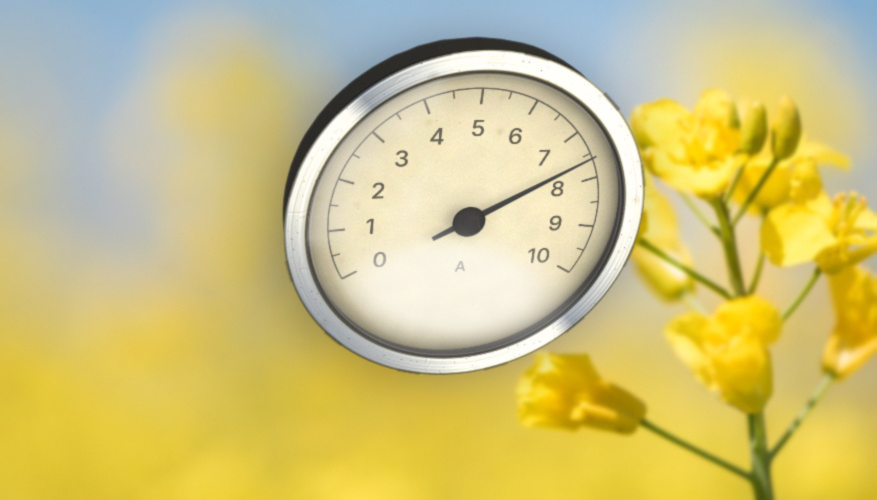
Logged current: 7.5 A
